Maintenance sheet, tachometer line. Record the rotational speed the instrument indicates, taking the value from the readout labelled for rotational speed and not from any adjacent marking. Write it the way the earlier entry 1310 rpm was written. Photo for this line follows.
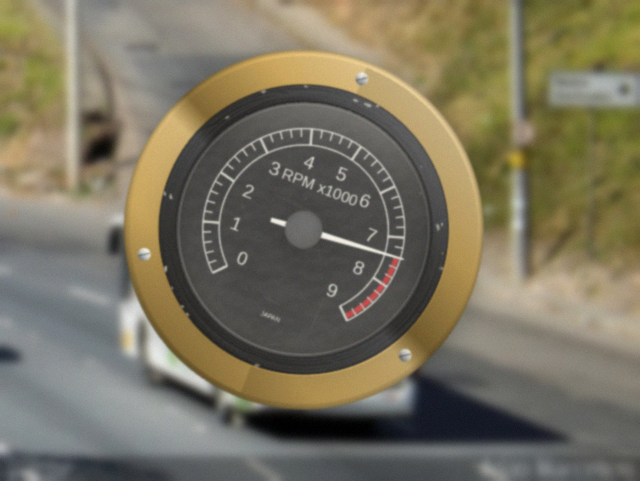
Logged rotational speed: 7400 rpm
